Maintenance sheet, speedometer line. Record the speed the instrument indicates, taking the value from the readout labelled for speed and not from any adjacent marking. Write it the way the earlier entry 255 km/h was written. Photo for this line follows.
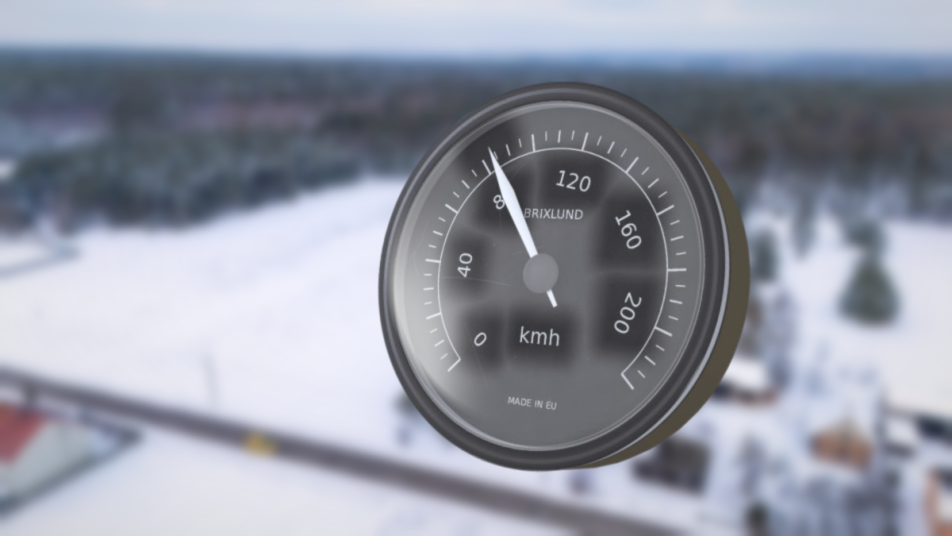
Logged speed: 85 km/h
